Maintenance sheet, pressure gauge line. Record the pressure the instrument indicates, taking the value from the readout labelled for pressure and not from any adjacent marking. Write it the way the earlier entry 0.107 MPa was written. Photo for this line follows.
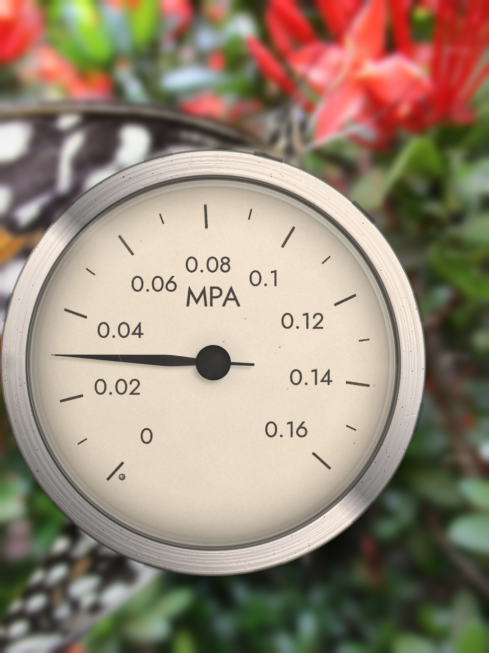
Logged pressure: 0.03 MPa
